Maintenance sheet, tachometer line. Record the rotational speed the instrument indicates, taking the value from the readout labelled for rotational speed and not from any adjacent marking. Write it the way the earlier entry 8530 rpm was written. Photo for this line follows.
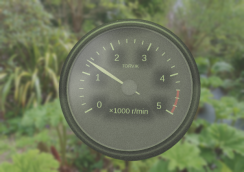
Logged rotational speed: 1300 rpm
